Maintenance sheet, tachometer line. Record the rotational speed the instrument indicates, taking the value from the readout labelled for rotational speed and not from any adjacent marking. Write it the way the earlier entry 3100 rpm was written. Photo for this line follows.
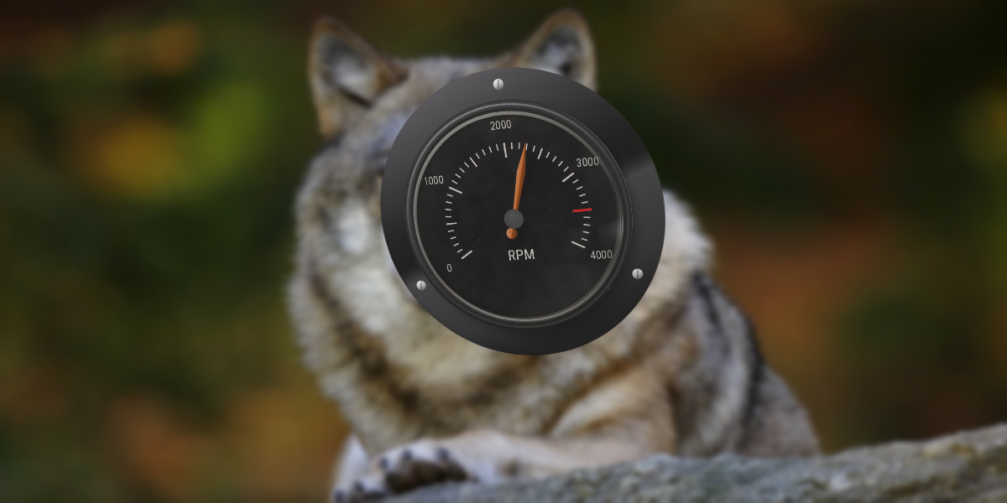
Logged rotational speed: 2300 rpm
